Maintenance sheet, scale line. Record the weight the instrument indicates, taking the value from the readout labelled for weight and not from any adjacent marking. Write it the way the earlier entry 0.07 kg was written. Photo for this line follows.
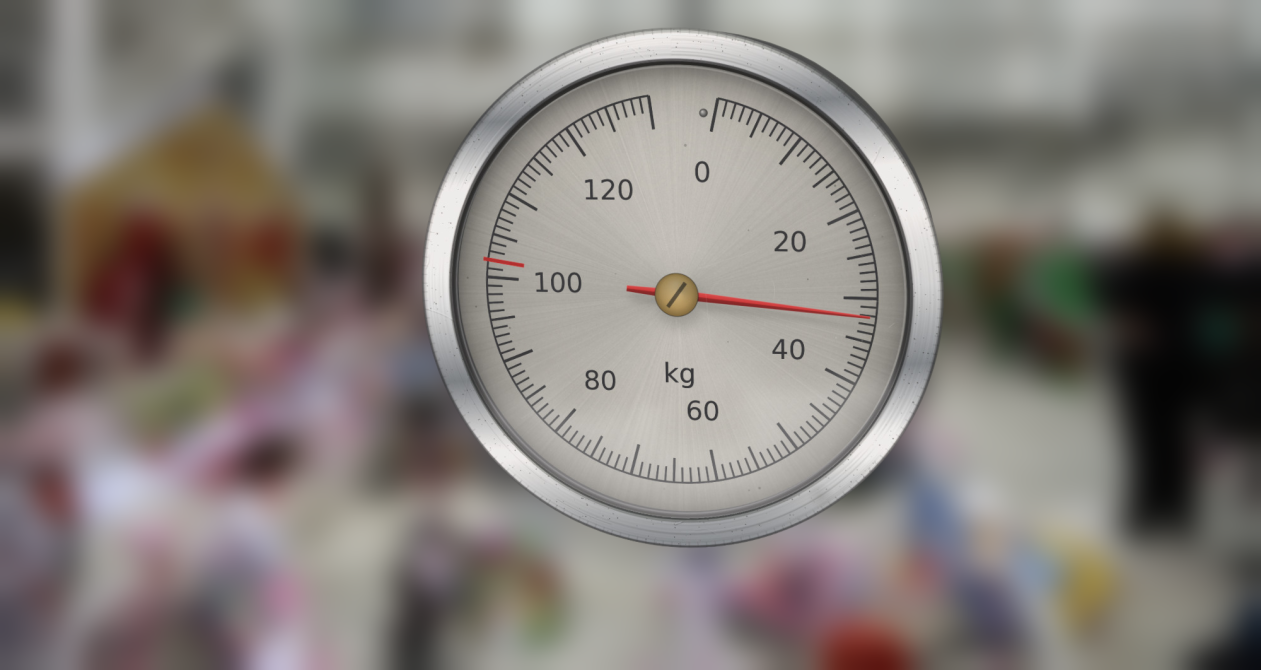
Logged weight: 32 kg
